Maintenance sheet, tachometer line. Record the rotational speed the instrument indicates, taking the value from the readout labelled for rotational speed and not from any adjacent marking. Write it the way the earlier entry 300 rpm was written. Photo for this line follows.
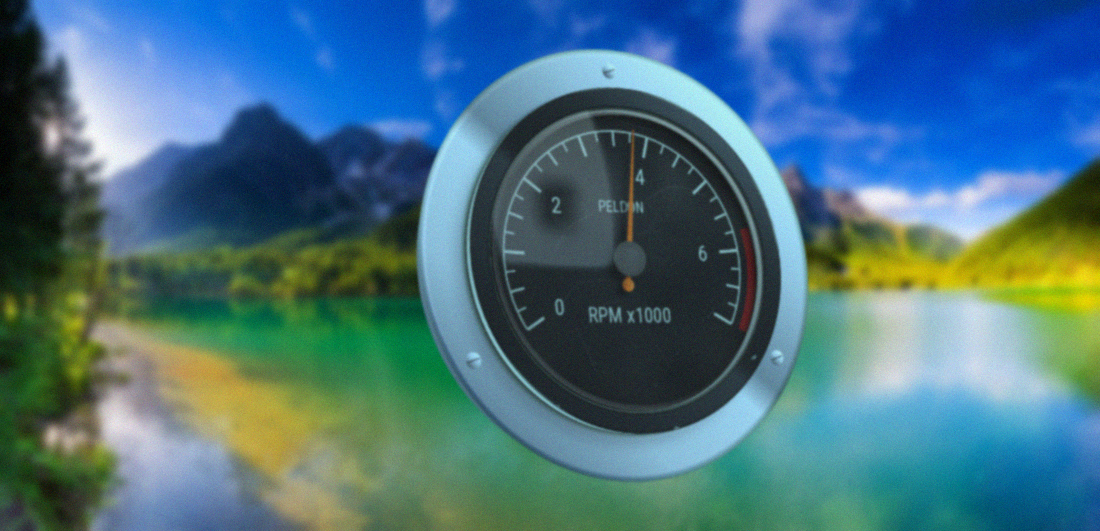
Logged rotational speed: 3750 rpm
